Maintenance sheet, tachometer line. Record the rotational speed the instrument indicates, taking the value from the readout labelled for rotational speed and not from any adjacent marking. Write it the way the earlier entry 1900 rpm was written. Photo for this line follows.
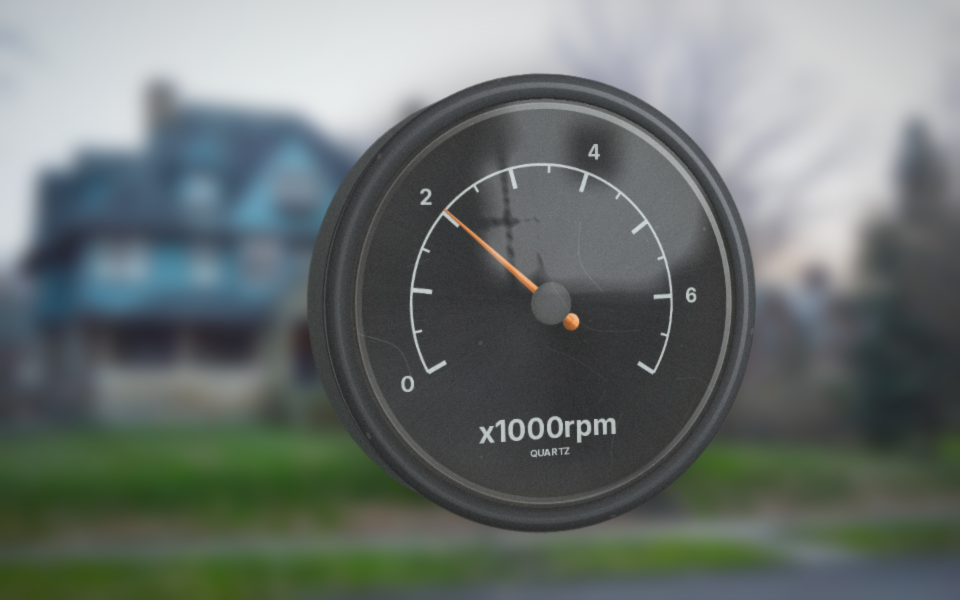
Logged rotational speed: 2000 rpm
